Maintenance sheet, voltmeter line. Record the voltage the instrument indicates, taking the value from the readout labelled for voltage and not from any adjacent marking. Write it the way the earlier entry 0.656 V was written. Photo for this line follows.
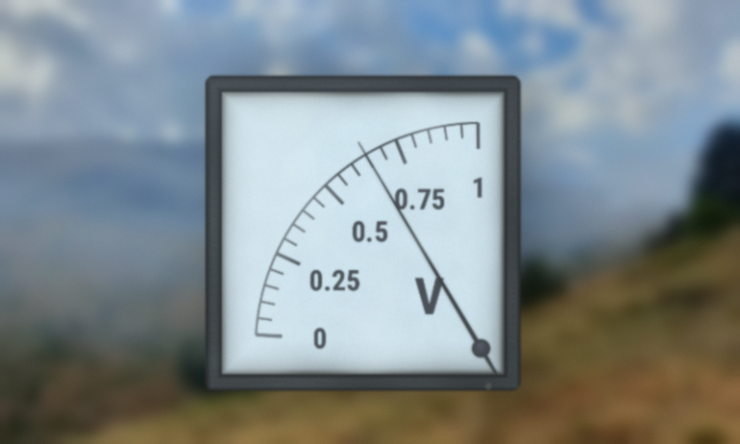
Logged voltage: 0.65 V
